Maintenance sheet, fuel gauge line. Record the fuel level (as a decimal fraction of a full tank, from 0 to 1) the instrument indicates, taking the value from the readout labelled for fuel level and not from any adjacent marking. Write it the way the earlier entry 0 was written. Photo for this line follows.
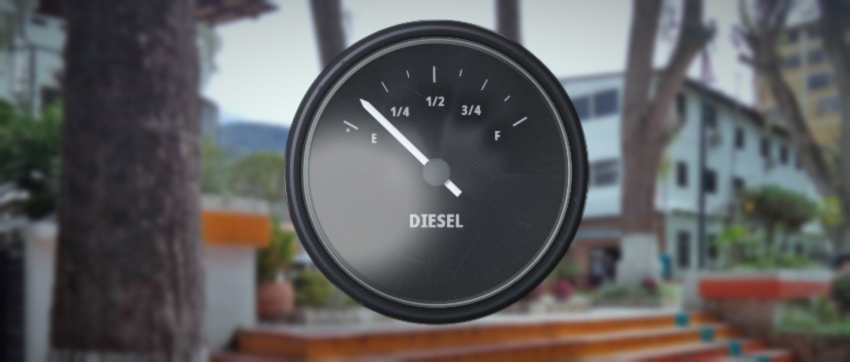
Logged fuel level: 0.125
